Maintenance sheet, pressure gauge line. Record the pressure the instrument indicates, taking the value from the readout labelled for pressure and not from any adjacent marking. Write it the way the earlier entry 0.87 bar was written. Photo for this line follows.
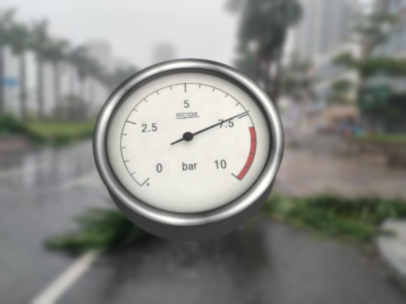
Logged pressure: 7.5 bar
